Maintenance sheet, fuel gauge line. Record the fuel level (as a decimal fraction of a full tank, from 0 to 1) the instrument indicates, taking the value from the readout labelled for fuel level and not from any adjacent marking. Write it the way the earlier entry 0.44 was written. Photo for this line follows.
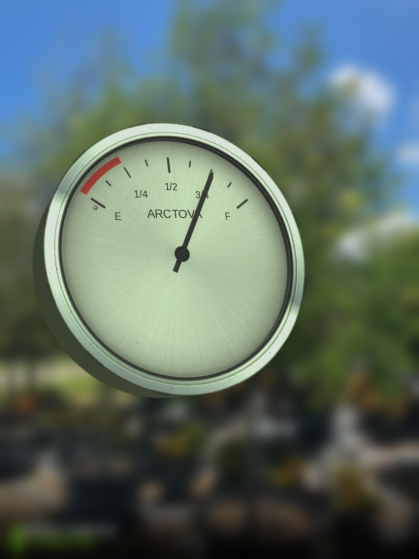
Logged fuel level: 0.75
